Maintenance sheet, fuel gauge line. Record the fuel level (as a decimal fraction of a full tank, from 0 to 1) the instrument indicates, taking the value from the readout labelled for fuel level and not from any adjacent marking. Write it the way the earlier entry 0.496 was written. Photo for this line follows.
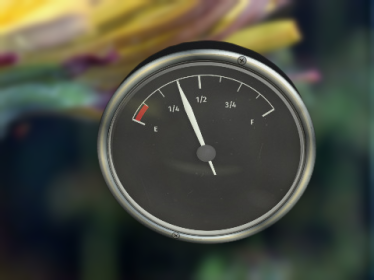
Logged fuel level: 0.375
